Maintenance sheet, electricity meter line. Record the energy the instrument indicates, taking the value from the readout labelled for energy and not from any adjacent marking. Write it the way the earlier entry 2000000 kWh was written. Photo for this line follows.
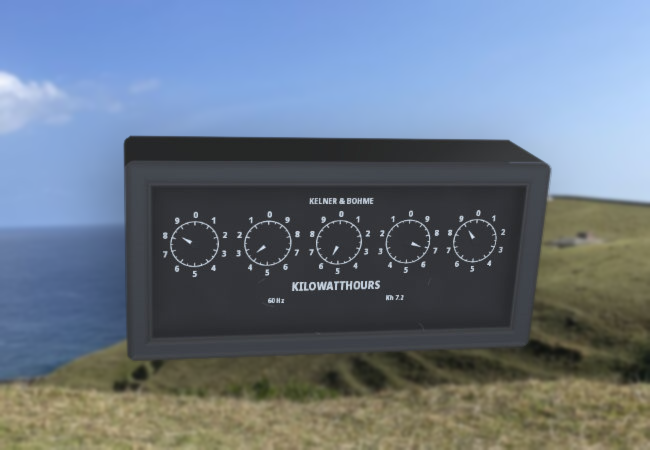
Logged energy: 83569 kWh
